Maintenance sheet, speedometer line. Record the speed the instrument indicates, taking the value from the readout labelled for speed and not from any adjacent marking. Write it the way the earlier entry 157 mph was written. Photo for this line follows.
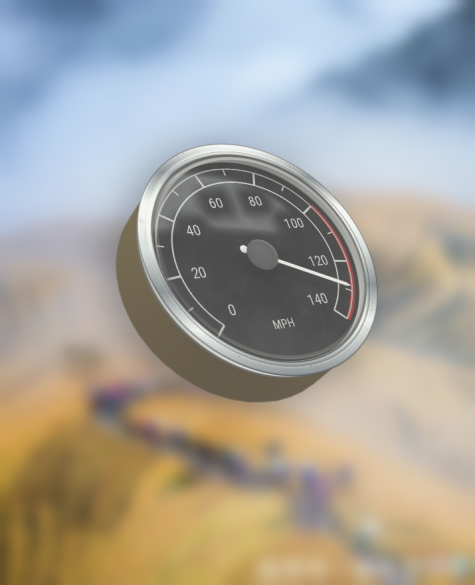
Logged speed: 130 mph
